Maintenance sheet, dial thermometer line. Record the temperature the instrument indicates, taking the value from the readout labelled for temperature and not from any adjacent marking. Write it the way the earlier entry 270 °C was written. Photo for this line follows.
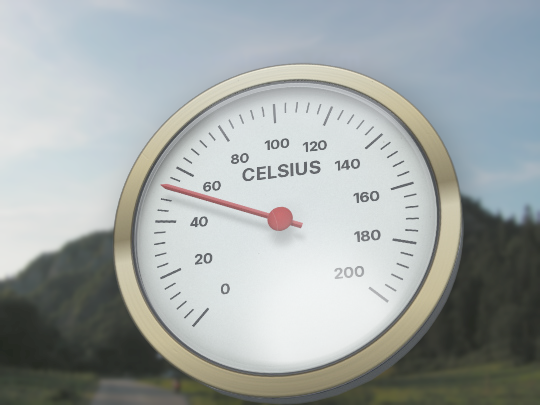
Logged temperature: 52 °C
